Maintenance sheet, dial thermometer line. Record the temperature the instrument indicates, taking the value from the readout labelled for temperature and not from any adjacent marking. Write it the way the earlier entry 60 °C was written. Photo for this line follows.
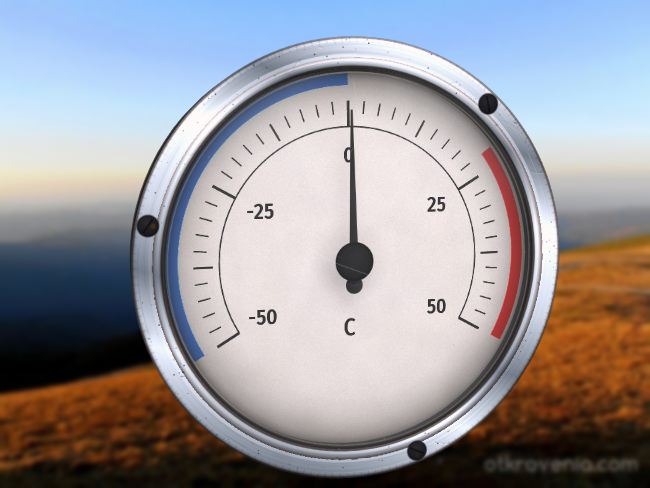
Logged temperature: 0 °C
